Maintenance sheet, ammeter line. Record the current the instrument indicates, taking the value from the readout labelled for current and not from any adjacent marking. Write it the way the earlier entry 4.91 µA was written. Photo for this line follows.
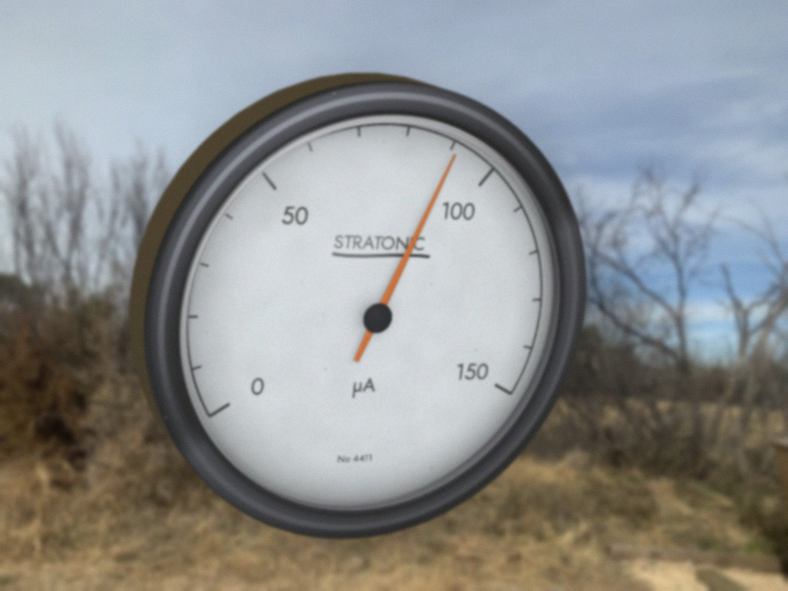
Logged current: 90 µA
